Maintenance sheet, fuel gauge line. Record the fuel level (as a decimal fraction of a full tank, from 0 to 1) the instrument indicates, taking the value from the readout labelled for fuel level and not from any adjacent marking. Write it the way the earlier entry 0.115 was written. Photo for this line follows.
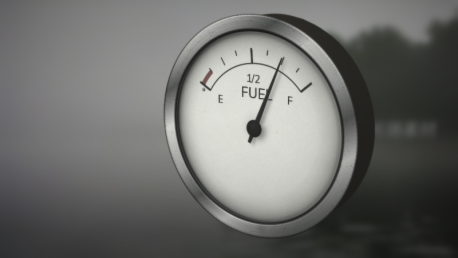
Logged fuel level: 0.75
